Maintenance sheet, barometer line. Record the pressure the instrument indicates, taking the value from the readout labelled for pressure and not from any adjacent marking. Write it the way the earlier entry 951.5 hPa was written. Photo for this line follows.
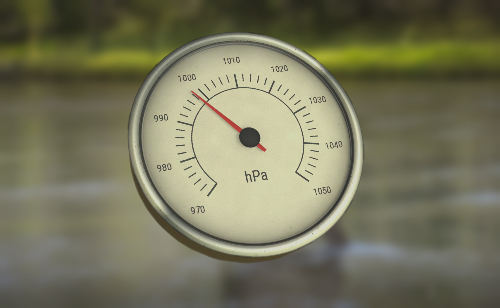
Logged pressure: 998 hPa
